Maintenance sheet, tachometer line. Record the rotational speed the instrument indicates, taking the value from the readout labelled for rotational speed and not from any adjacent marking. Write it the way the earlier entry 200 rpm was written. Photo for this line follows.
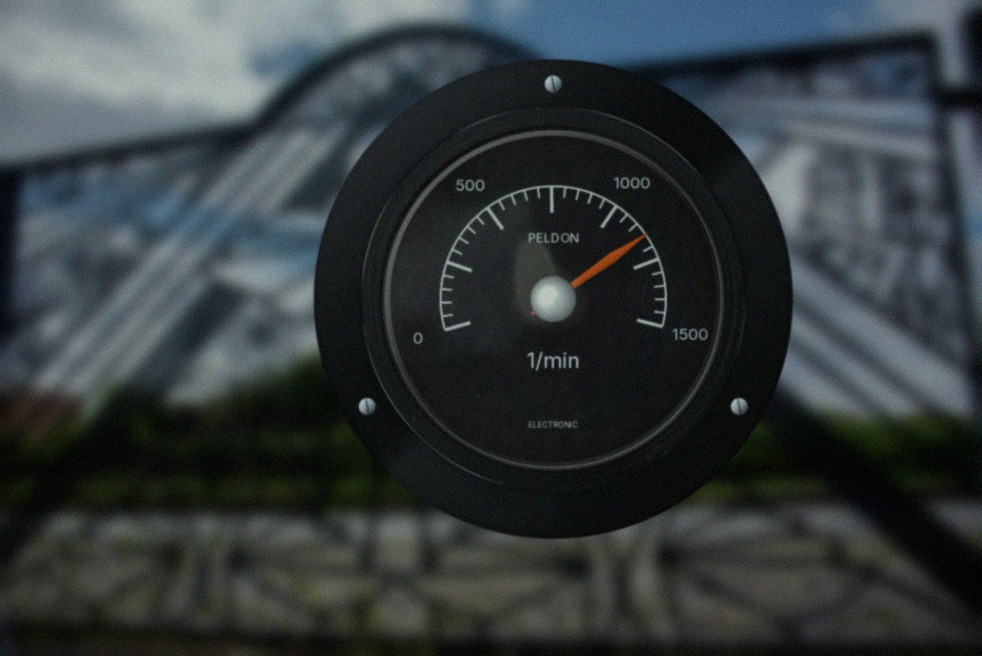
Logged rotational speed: 1150 rpm
